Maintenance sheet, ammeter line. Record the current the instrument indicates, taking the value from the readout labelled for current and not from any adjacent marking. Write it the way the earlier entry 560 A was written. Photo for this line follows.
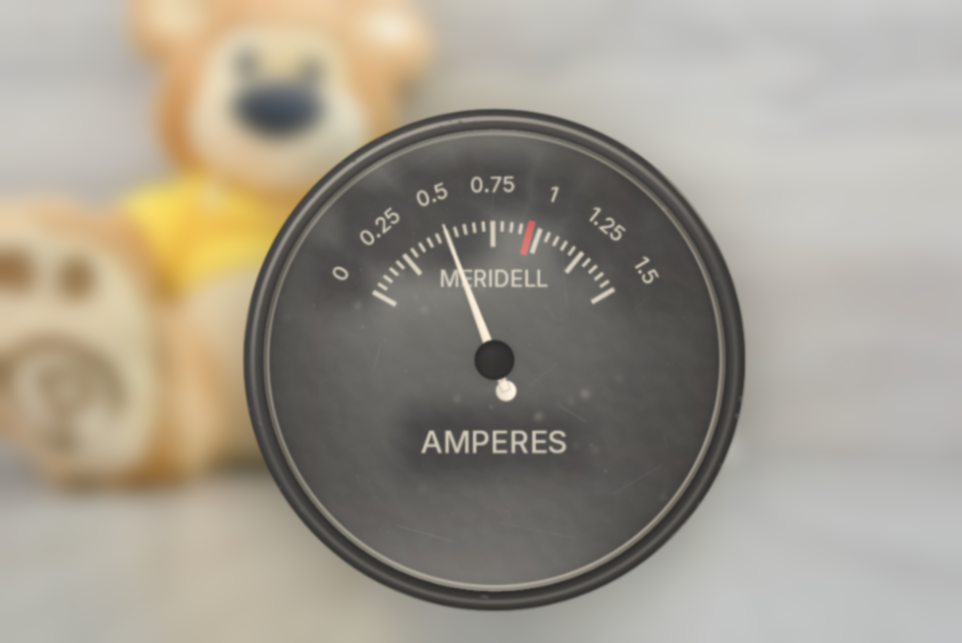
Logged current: 0.5 A
